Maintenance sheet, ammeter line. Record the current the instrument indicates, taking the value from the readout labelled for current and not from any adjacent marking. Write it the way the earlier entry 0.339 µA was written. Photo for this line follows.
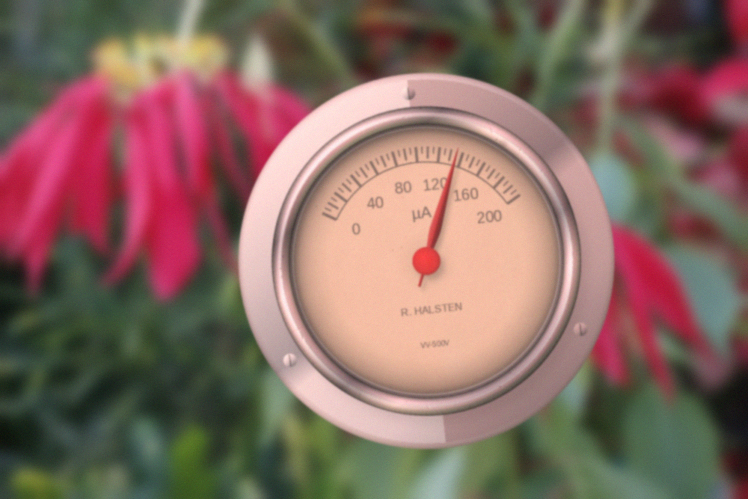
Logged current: 135 µA
